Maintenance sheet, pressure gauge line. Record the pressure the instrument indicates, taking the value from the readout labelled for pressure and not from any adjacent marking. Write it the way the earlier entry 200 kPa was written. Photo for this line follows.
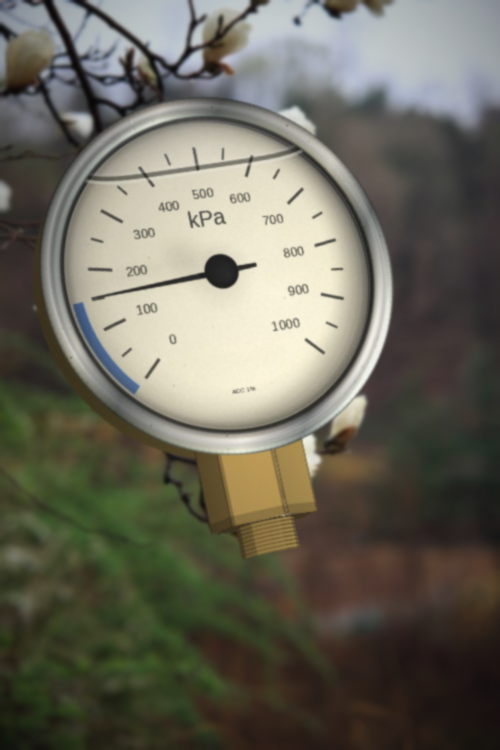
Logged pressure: 150 kPa
